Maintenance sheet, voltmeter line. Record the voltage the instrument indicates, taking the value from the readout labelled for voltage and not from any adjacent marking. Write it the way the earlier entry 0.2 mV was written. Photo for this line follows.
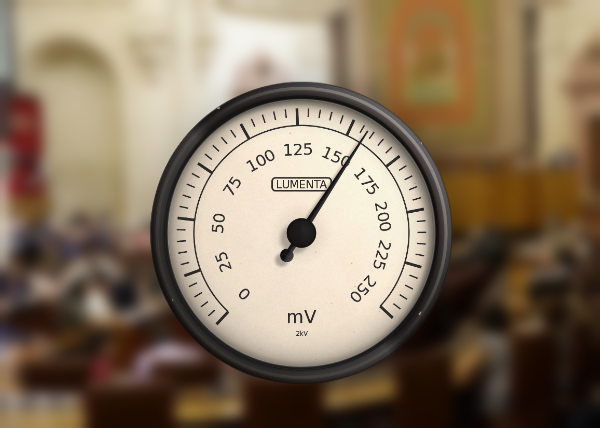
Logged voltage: 157.5 mV
